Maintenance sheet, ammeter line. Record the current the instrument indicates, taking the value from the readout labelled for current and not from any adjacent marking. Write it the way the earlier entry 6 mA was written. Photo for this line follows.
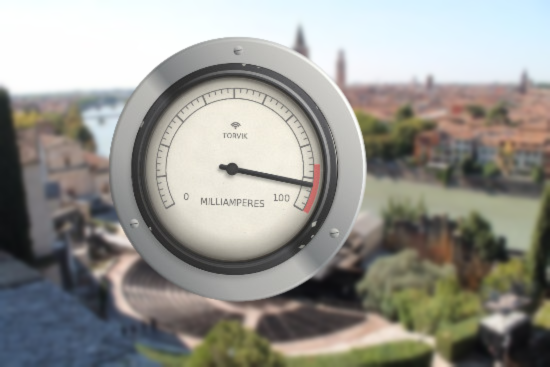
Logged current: 92 mA
